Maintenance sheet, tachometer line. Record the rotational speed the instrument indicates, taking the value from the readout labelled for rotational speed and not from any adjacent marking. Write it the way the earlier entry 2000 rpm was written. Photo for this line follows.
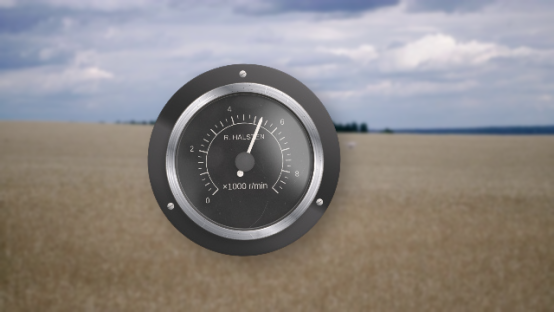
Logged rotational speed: 5250 rpm
